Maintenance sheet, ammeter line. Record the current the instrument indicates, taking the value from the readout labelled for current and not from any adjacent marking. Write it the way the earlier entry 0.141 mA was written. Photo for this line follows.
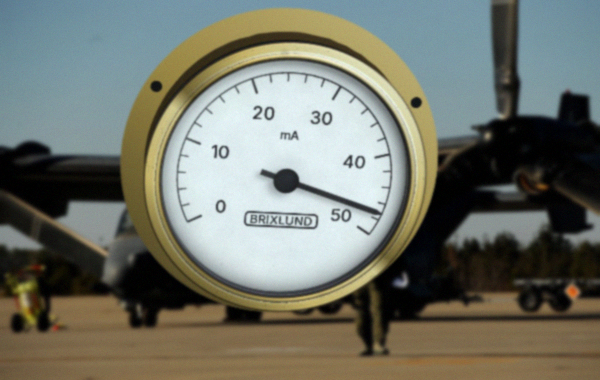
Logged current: 47 mA
